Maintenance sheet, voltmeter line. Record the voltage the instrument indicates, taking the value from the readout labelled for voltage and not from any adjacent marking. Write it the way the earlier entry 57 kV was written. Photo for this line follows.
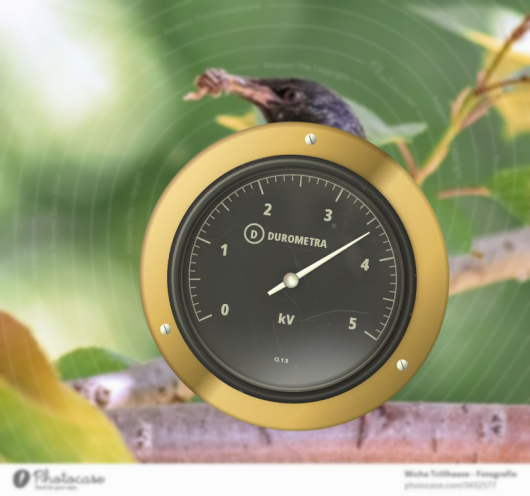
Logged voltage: 3.6 kV
